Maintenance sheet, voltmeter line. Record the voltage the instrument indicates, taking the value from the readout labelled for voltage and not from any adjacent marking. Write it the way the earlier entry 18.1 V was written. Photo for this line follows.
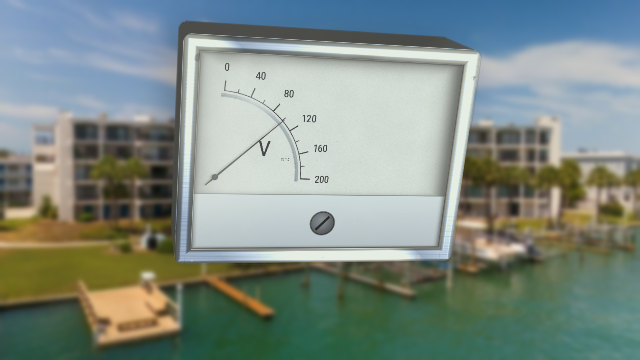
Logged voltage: 100 V
